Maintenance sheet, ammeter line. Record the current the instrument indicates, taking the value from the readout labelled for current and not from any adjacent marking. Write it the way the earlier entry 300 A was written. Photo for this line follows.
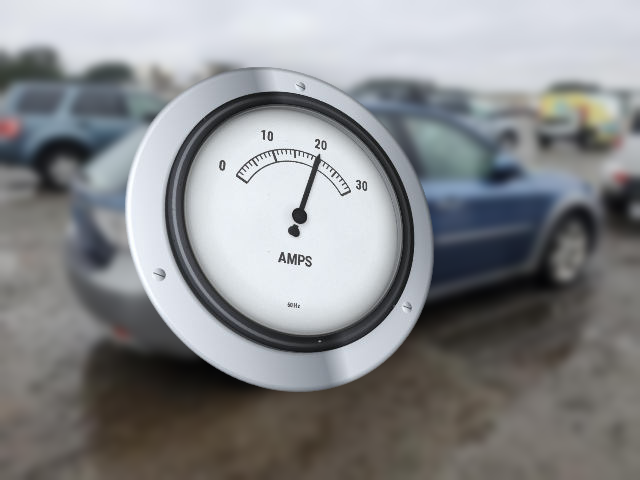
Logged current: 20 A
